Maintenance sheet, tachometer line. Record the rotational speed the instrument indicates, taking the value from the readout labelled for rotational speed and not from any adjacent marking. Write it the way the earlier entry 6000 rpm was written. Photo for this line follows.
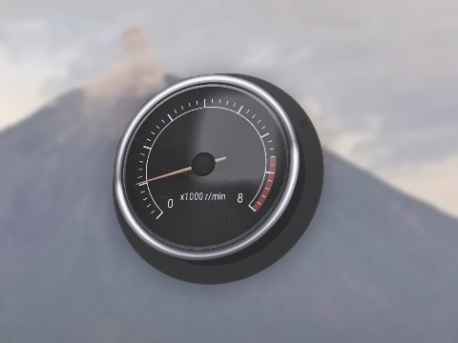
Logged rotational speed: 1000 rpm
